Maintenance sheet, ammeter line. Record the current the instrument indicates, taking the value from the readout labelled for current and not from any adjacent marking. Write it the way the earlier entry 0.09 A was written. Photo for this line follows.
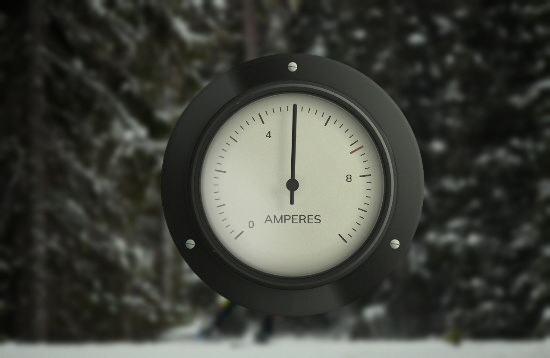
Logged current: 5 A
